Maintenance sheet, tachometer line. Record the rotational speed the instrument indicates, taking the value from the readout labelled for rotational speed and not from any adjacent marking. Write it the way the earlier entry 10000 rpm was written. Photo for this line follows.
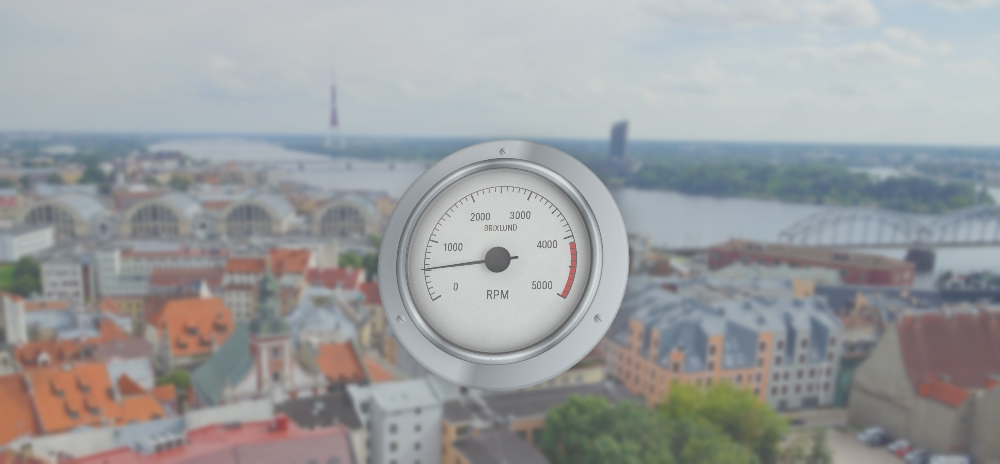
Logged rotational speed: 500 rpm
